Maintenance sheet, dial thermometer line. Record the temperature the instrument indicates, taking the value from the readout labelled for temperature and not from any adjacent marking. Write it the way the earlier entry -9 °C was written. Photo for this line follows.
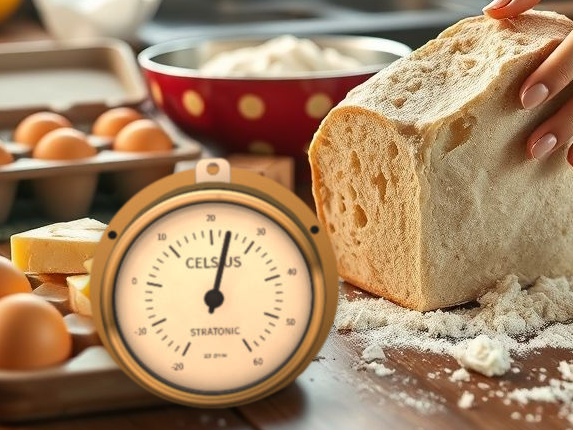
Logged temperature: 24 °C
